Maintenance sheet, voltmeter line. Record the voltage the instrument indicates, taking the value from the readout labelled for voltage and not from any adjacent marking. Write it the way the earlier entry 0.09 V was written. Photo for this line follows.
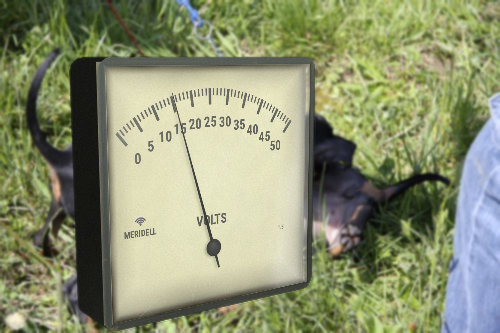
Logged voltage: 15 V
